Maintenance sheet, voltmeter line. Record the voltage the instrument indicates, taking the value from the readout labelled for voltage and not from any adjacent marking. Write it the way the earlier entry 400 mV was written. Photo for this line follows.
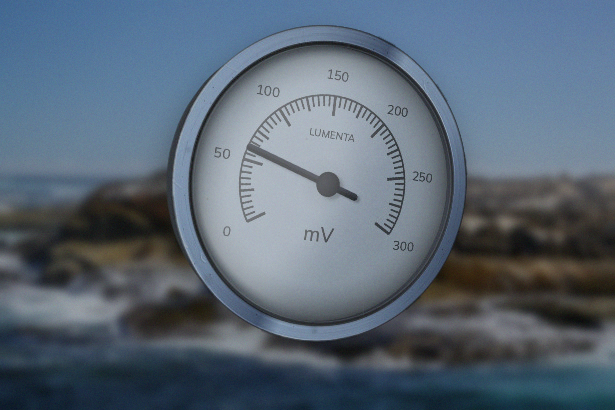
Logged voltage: 60 mV
